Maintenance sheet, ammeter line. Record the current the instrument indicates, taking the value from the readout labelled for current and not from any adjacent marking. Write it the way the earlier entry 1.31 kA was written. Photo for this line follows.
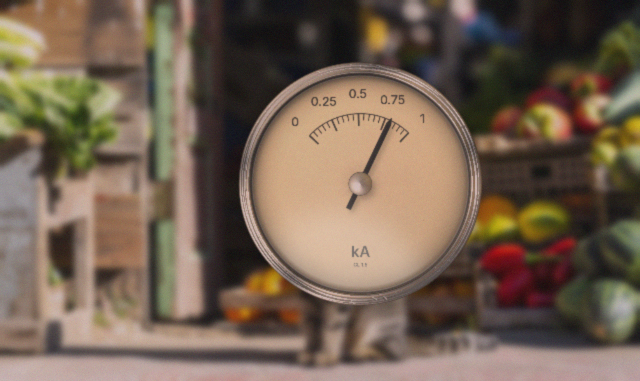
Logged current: 0.8 kA
